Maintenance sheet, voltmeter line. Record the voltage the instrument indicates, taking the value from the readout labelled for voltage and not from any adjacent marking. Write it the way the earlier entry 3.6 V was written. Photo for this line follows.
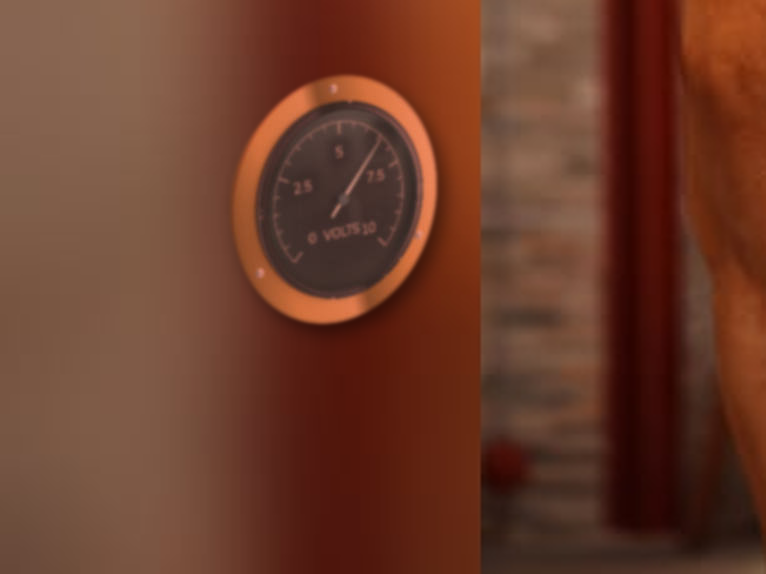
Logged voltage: 6.5 V
